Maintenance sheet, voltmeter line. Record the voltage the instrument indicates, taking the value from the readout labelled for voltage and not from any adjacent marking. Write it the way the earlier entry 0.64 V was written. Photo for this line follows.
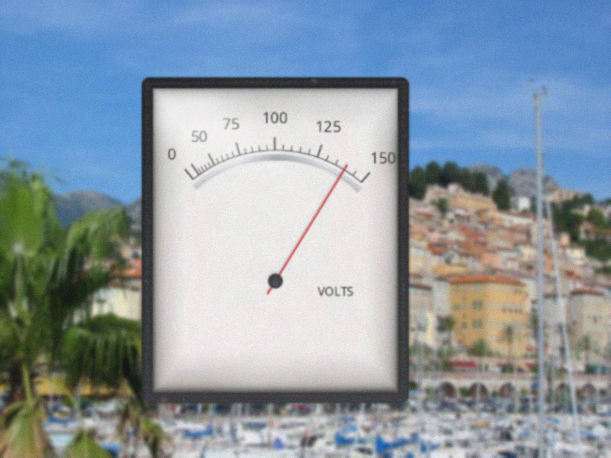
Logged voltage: 140 V
